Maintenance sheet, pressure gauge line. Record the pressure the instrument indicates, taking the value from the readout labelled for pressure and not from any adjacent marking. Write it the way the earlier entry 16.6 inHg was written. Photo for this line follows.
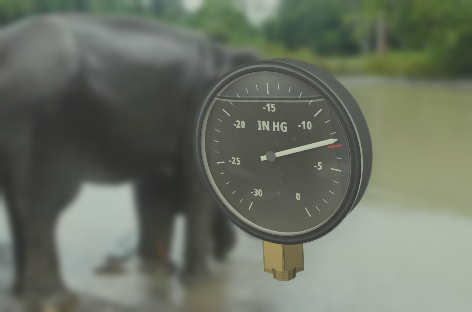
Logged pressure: -7.5 inHg
